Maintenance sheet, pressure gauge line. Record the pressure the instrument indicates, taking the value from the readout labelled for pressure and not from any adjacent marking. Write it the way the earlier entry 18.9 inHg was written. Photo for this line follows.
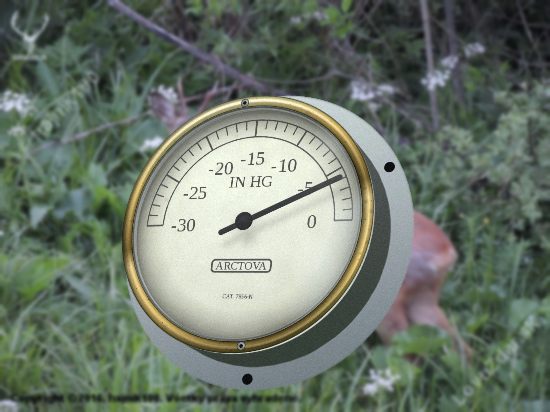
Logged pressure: -4 inHg
